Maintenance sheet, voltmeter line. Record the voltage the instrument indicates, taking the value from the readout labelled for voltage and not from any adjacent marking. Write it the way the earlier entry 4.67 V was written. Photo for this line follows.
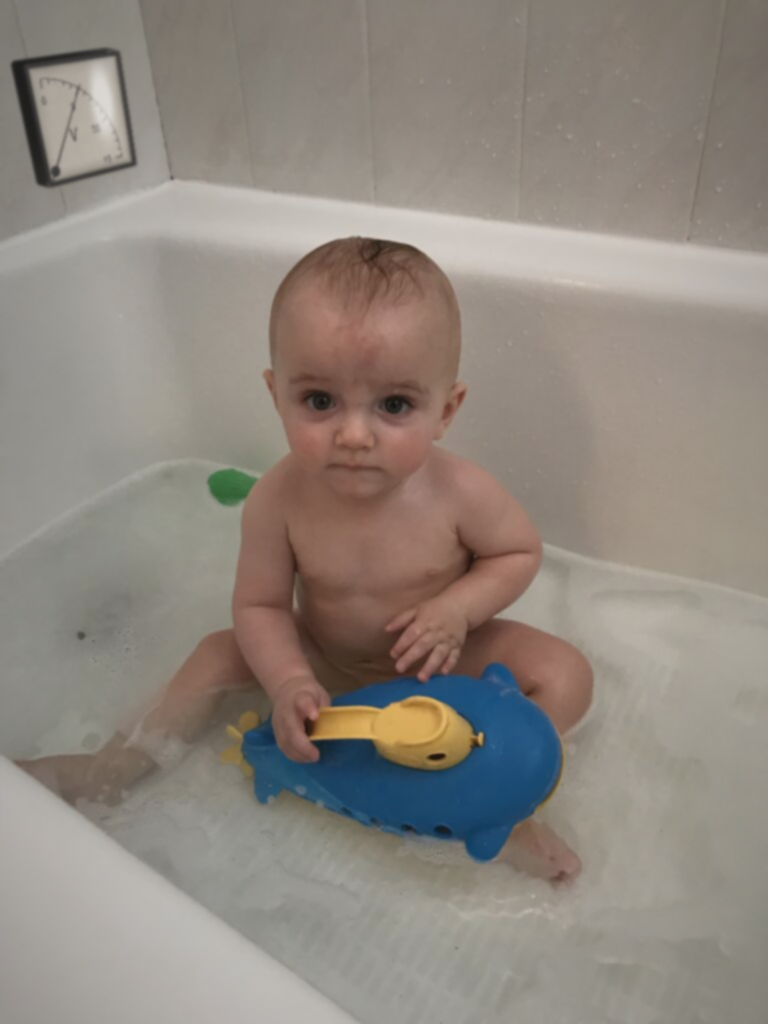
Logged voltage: 5 V
